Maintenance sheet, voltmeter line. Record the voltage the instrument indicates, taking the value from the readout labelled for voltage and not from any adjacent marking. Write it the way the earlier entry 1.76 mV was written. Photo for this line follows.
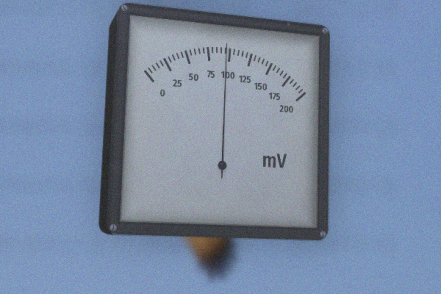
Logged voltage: 95 mV
